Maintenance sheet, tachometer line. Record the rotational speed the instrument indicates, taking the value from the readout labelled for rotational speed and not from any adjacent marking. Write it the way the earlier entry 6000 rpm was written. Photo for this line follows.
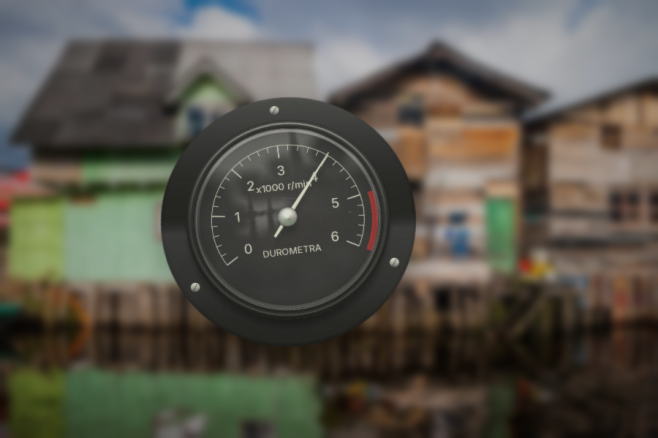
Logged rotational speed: 4000 rpm
